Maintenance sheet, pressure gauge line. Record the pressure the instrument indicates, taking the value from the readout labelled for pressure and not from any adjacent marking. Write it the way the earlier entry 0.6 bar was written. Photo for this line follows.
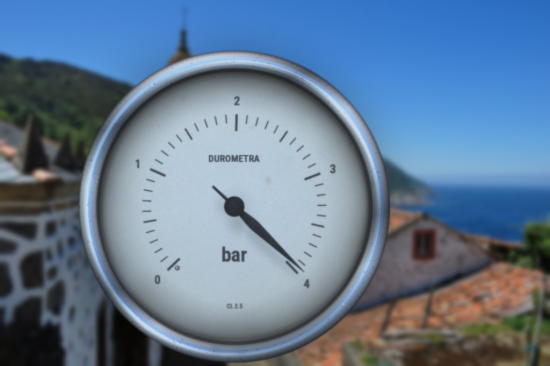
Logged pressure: 3.95 bar
